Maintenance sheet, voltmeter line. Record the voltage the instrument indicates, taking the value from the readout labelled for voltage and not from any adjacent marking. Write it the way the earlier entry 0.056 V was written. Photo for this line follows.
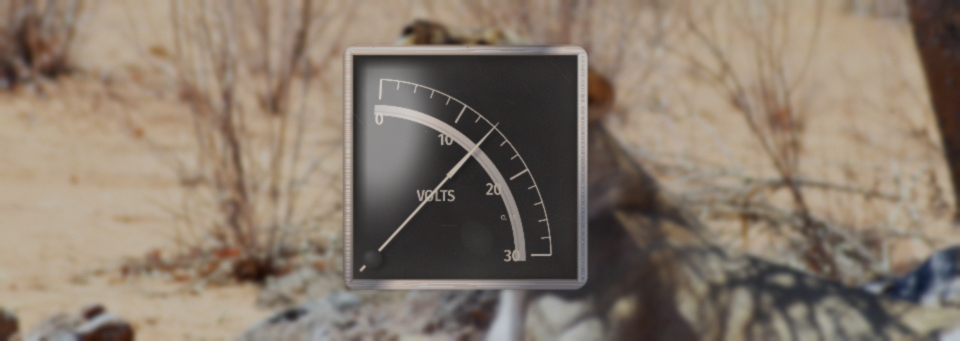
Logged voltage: 14 V
